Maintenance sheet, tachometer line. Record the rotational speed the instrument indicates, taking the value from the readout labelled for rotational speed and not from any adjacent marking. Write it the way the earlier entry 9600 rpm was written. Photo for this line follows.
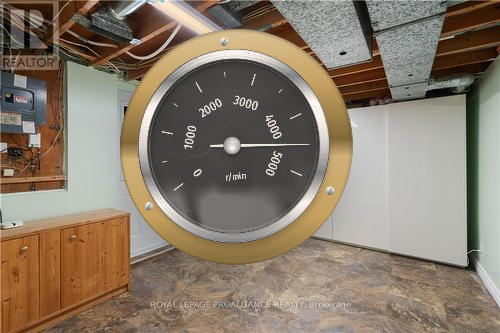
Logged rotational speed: 4500 rpm
